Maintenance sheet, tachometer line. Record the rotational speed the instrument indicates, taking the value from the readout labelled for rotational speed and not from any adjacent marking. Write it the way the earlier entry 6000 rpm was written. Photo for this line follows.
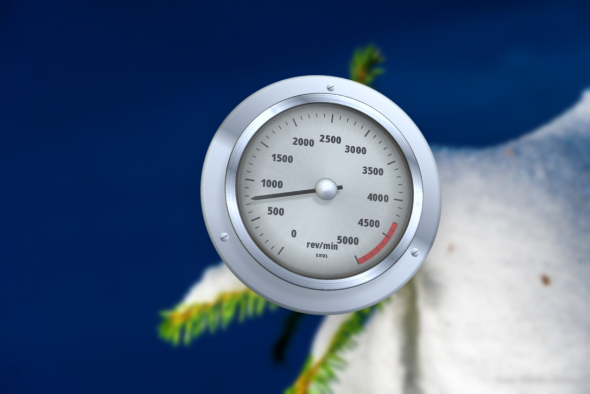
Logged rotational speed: 750 rpm
